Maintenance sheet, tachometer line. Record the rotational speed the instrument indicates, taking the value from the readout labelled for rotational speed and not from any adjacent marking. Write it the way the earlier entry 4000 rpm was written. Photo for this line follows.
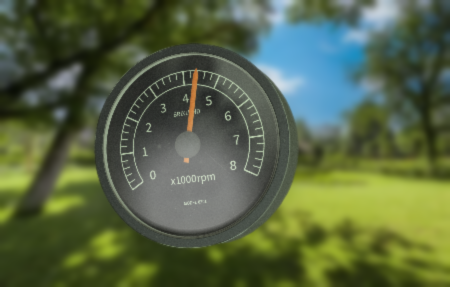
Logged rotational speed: 4400 rpm
